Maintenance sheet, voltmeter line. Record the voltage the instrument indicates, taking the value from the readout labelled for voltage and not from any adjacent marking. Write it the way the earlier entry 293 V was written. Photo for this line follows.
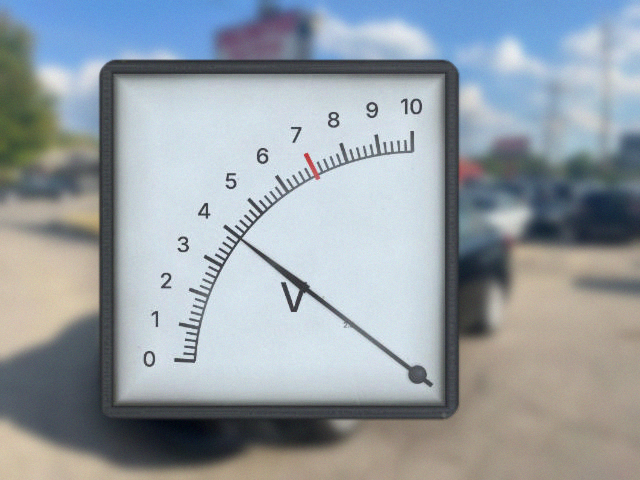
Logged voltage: 4 V
